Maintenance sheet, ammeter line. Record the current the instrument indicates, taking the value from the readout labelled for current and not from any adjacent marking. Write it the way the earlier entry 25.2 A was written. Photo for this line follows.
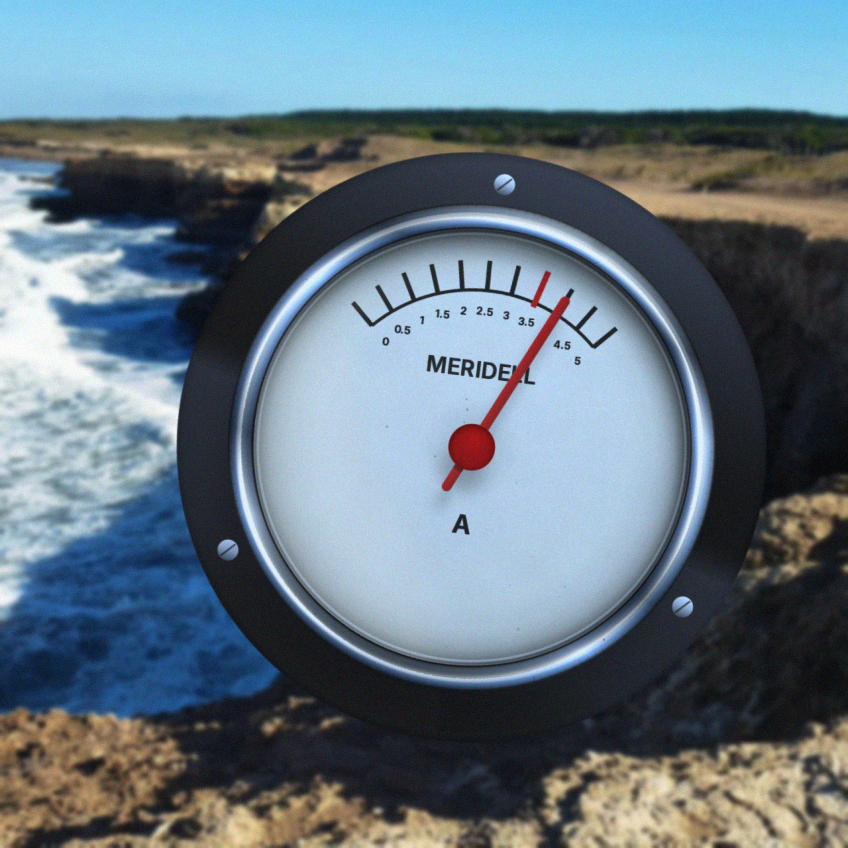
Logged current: 4 A
